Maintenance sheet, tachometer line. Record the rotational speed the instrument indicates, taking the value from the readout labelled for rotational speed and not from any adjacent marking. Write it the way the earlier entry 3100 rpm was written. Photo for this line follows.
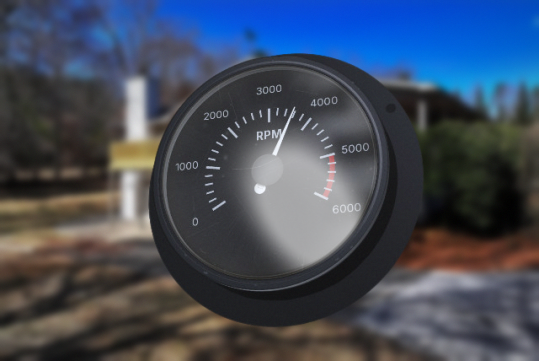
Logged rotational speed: 3600 rpm
